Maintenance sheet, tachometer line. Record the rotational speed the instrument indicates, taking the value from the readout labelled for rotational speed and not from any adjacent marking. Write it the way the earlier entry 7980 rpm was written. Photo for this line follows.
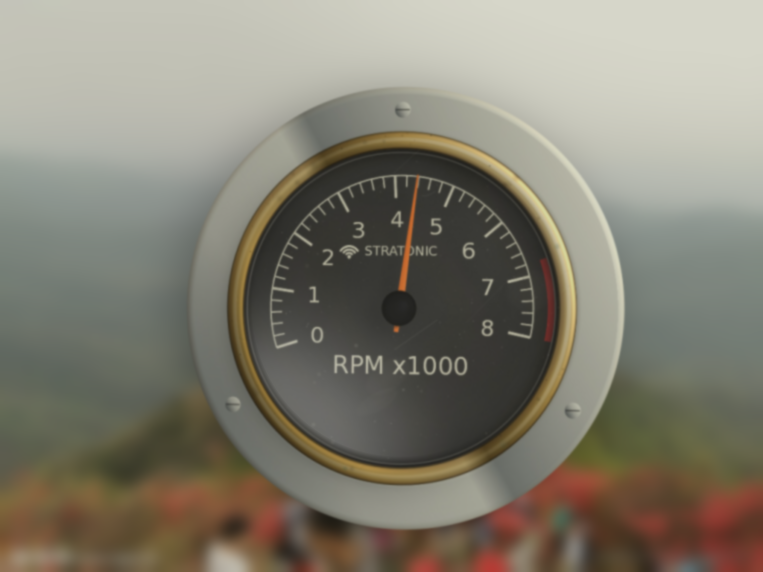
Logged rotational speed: 4400 rpm
